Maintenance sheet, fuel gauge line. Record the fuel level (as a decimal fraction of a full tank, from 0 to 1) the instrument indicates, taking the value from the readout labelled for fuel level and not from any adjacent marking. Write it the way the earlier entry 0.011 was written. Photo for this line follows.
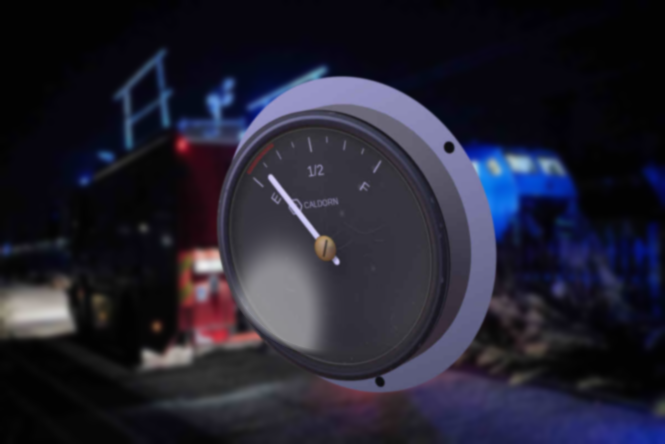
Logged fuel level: 0.125
